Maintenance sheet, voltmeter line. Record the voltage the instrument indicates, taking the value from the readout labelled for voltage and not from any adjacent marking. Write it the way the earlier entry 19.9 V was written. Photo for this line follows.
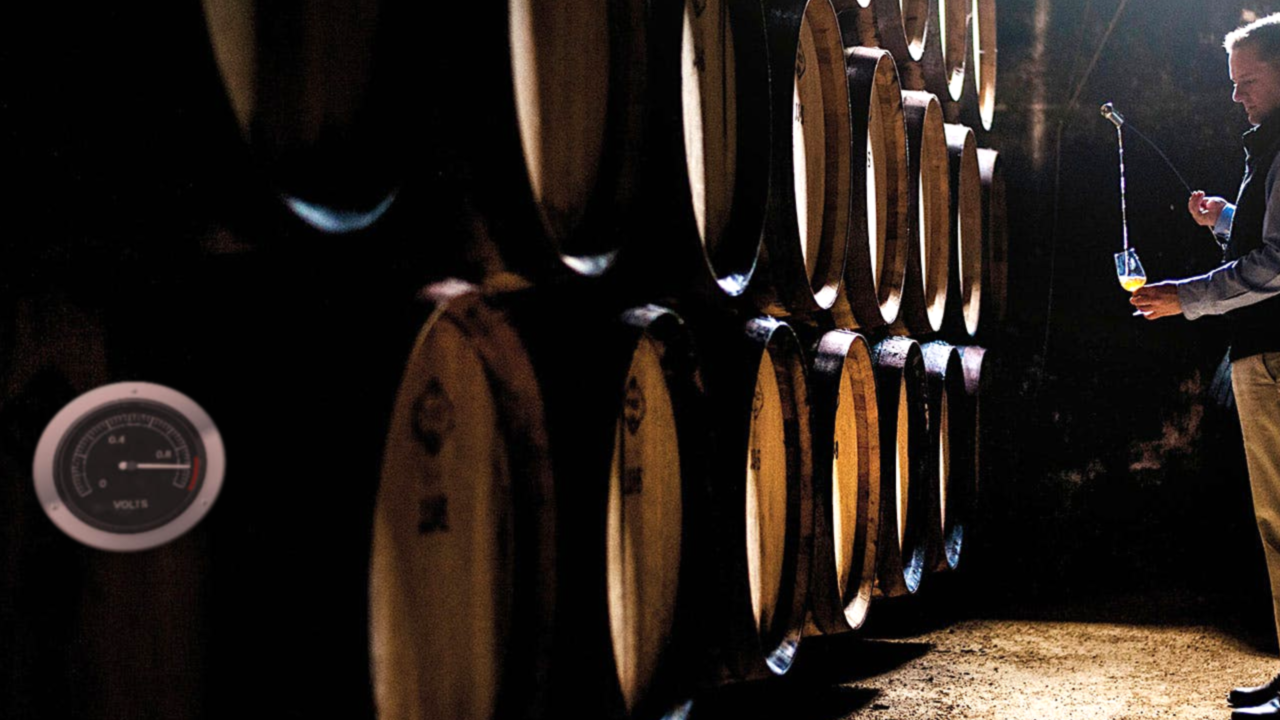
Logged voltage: 0.9 V
